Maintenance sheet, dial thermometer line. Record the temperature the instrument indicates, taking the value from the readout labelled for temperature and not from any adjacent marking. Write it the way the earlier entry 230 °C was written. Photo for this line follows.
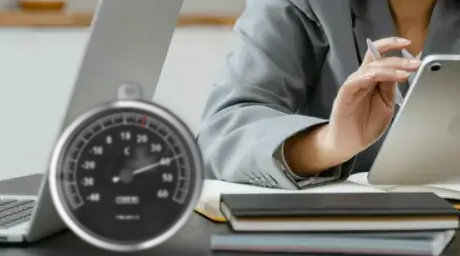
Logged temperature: 40 °C
